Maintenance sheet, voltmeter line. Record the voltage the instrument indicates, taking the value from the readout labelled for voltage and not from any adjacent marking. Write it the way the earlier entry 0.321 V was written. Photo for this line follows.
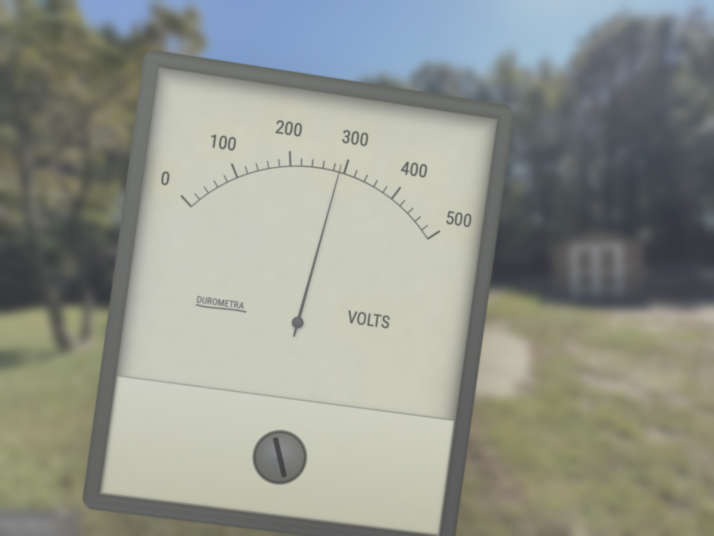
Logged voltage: 290 V
